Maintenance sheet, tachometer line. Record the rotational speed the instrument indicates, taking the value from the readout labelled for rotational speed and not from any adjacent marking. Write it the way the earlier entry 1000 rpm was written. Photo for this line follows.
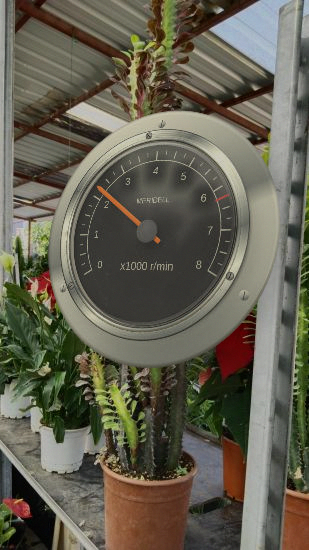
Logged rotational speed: 2250 rpm
